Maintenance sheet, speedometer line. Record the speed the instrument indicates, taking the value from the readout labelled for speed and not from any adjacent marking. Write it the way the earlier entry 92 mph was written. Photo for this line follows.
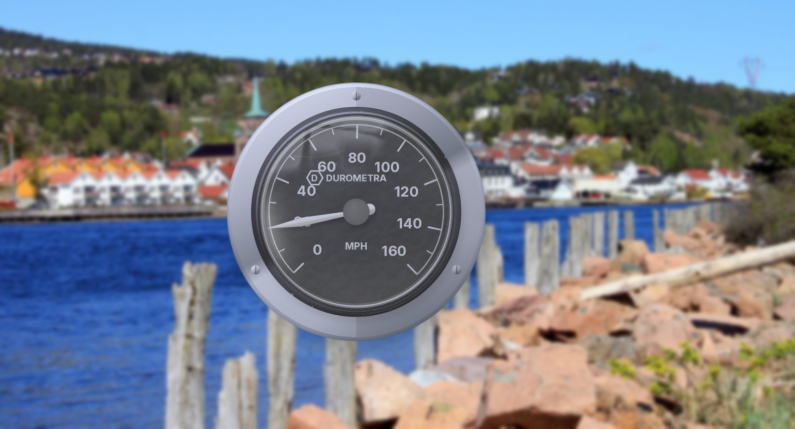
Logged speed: 20 mph
